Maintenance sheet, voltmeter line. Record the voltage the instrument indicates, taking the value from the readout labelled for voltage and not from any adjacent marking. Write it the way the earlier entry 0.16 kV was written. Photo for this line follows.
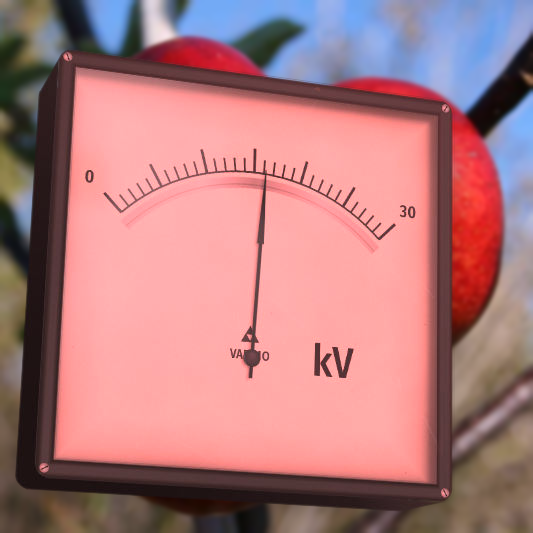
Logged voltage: 16 kV
